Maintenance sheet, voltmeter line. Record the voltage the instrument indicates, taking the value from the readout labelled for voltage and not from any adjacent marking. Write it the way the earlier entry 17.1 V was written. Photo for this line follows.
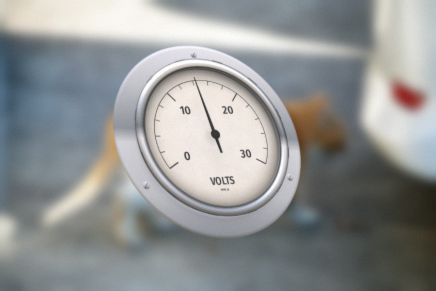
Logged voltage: 14 V
